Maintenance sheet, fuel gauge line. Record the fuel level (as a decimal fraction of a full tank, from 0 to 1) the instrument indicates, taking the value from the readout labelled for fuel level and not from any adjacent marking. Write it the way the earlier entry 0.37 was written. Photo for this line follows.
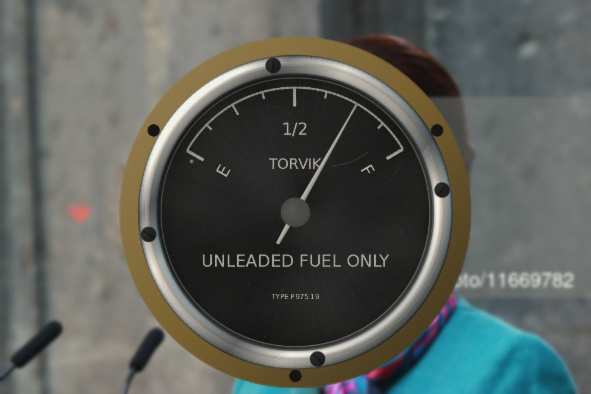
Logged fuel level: 0.75
